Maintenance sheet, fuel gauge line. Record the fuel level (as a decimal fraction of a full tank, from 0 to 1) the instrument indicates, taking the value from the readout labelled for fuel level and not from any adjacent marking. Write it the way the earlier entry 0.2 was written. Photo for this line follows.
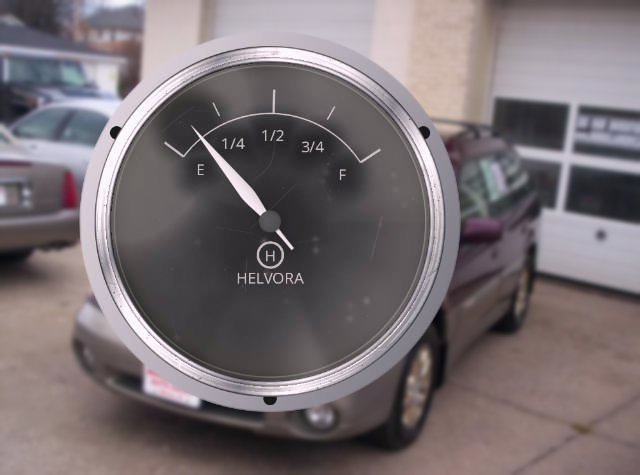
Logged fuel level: 0.125
